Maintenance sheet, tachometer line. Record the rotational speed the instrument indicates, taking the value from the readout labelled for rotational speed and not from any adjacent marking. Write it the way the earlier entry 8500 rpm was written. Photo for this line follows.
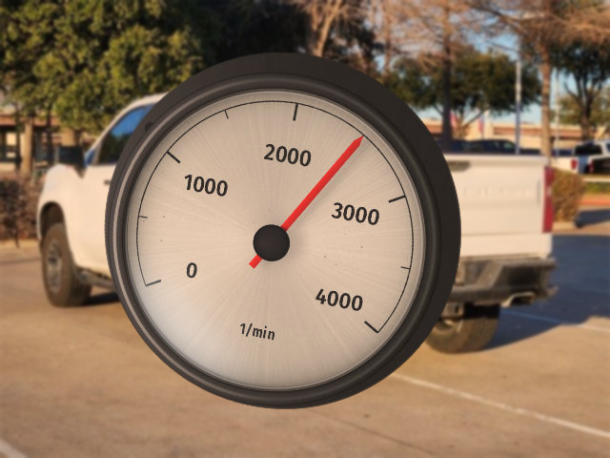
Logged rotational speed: 2500 rpm
